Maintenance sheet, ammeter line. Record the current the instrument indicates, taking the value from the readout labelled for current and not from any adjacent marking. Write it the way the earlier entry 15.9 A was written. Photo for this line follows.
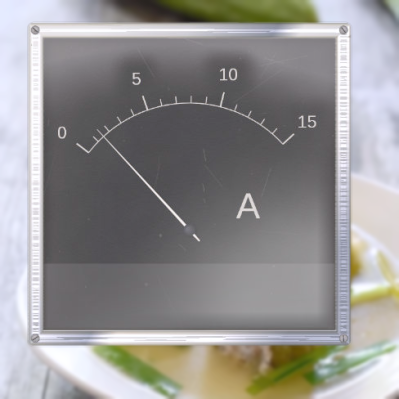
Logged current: 1.5 A
